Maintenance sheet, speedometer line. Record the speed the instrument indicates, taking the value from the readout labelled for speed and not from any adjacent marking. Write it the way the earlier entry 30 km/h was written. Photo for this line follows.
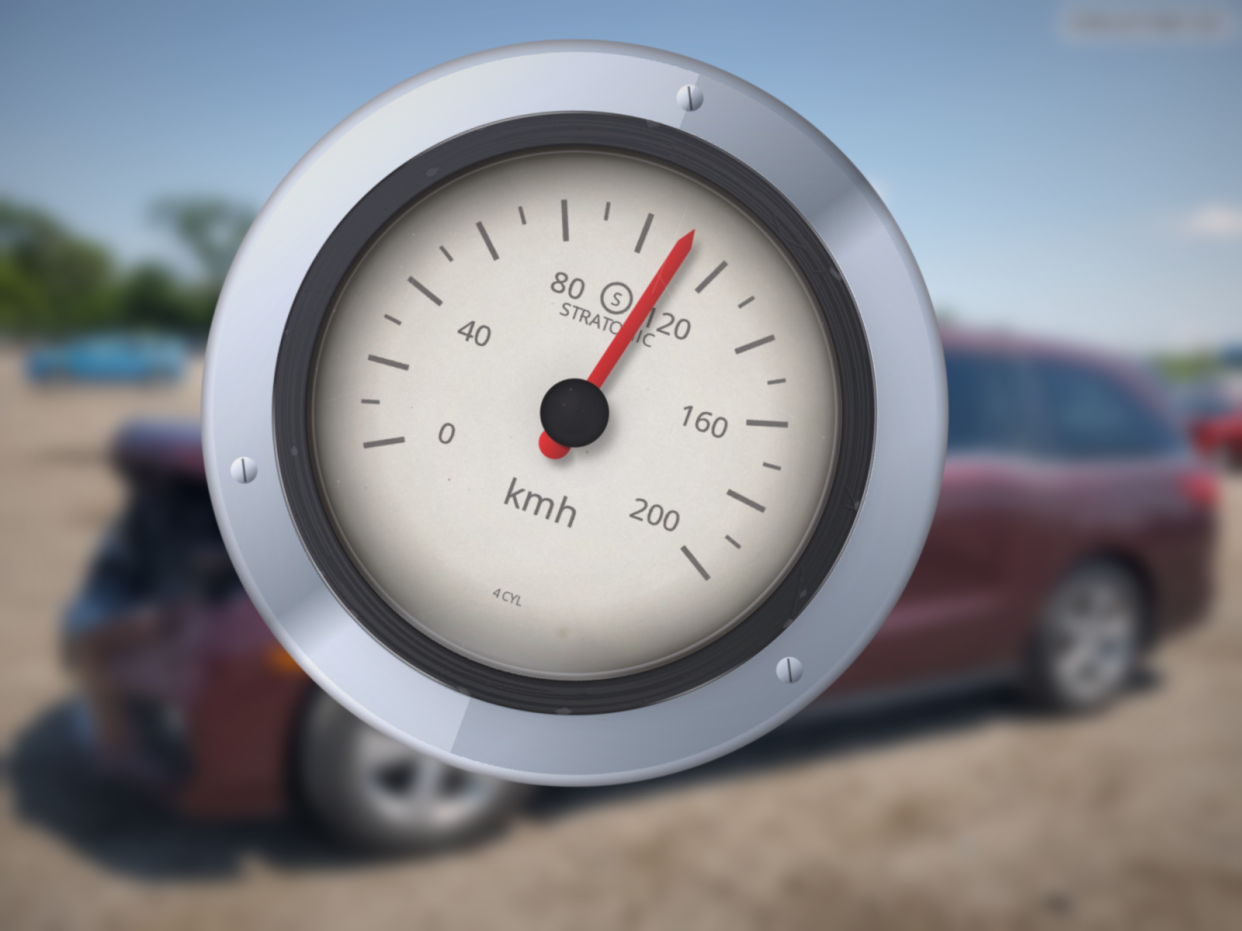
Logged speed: 110 km/h
